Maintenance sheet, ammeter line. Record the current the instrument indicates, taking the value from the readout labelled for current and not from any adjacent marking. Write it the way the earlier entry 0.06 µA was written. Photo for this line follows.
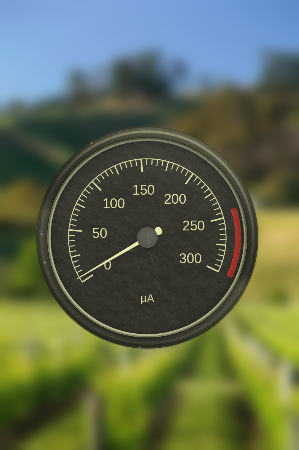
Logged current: 5 µA
